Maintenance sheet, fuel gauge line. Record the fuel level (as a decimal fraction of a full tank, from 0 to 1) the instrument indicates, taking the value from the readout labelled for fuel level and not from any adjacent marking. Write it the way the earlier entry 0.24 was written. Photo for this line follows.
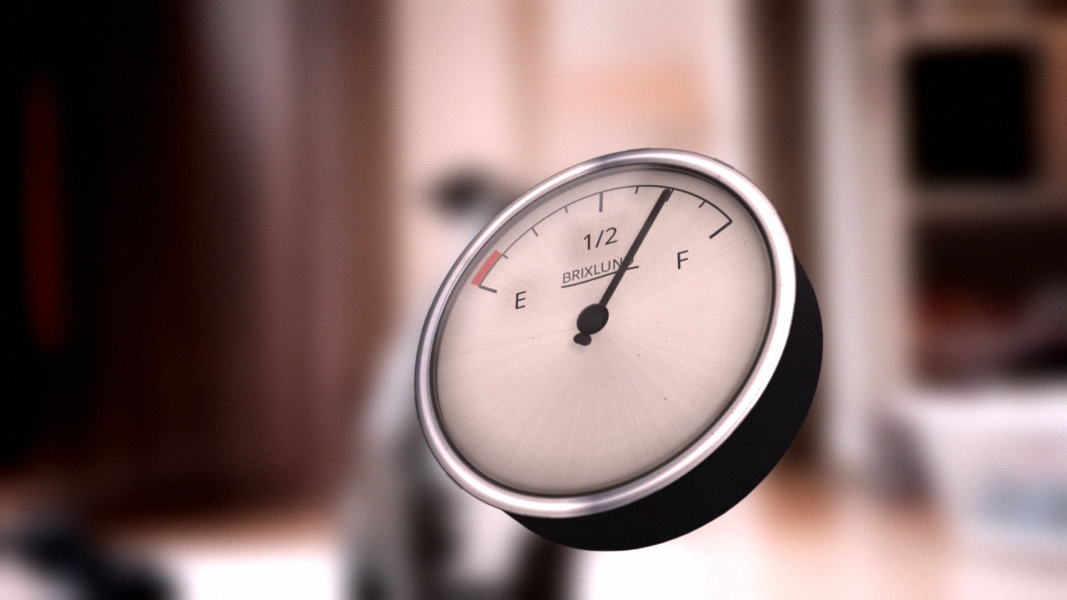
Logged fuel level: 0.75
